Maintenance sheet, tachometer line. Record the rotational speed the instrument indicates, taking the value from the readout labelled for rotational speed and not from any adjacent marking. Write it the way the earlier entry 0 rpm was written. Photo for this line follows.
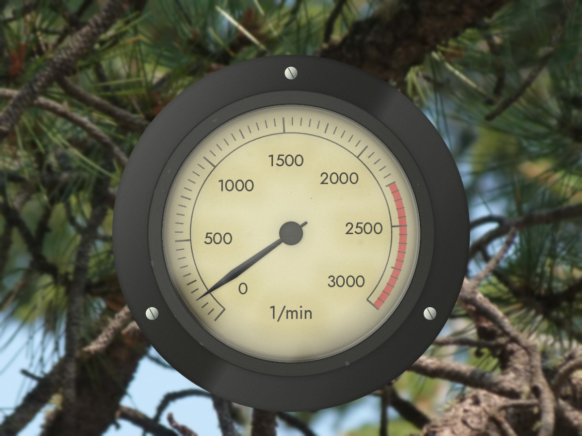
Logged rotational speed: 150 rpm
